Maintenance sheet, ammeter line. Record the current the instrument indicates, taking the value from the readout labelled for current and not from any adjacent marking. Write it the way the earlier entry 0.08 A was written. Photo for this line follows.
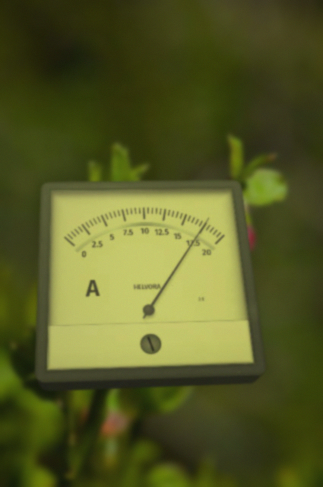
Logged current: 17.5 A
